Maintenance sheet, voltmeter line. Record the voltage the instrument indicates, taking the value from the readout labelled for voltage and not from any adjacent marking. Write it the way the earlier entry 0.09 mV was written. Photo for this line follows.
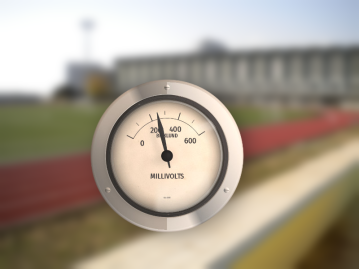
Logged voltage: 250 mV
